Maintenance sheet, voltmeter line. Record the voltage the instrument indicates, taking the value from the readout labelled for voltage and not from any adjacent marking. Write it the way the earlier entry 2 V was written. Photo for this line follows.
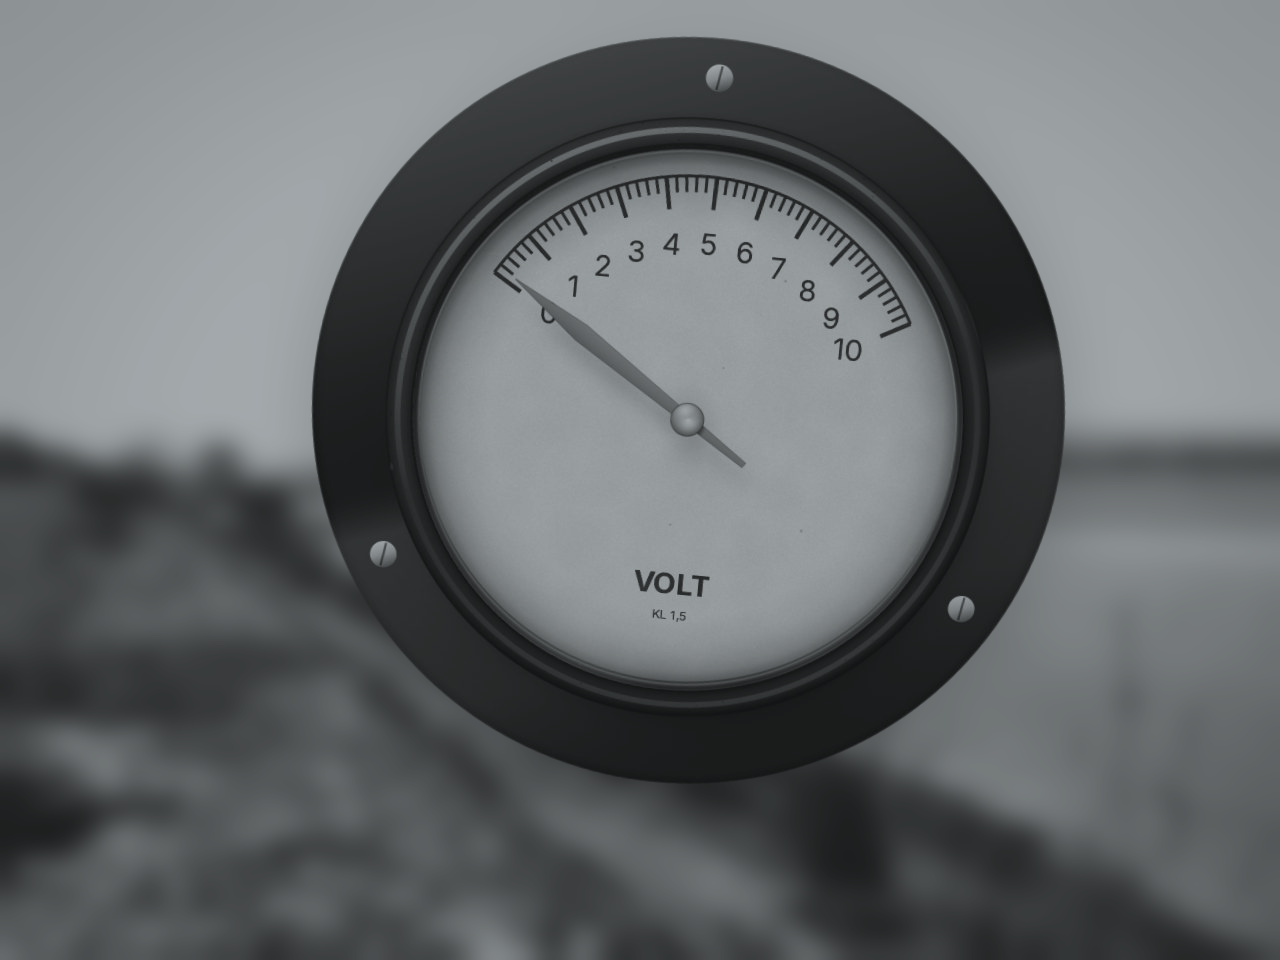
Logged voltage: 0.2 V
